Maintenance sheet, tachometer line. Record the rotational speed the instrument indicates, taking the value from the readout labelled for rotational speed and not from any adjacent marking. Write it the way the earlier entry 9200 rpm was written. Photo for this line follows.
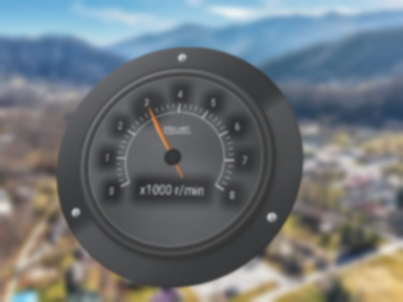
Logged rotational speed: 3000 rpm
